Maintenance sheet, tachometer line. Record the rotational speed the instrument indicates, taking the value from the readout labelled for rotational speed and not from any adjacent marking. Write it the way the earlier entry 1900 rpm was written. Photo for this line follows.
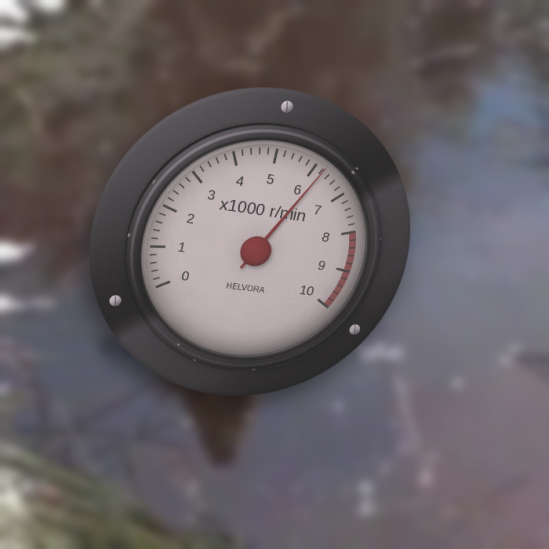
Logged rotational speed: 6200 rpm
